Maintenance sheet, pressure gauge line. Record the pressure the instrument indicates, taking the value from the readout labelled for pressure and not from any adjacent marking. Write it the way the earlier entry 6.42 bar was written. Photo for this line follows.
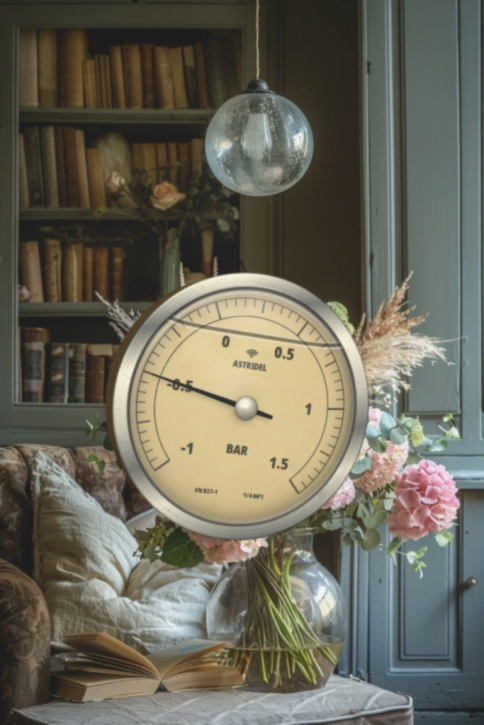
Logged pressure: -0.5 bar
